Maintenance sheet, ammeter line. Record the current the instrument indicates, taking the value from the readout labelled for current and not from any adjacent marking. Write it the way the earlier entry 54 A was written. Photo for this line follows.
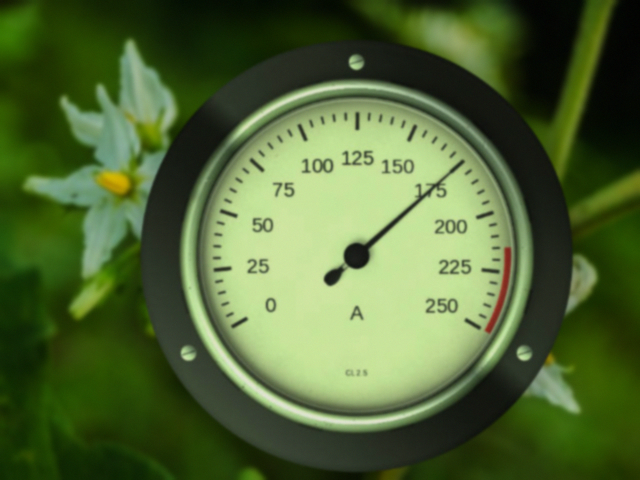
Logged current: 175 A
